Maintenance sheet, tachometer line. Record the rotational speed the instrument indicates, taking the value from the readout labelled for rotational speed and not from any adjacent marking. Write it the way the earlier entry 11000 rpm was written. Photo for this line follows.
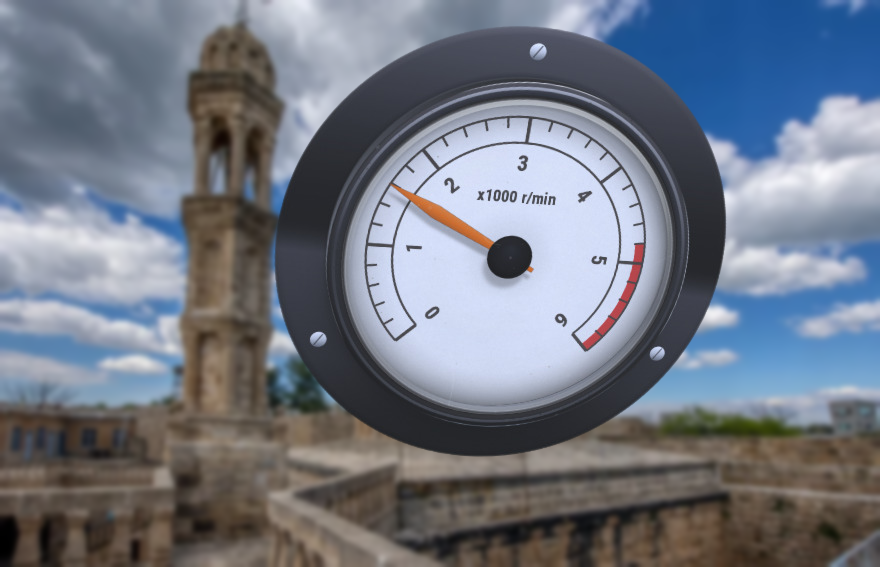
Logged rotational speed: 1600 rpm
